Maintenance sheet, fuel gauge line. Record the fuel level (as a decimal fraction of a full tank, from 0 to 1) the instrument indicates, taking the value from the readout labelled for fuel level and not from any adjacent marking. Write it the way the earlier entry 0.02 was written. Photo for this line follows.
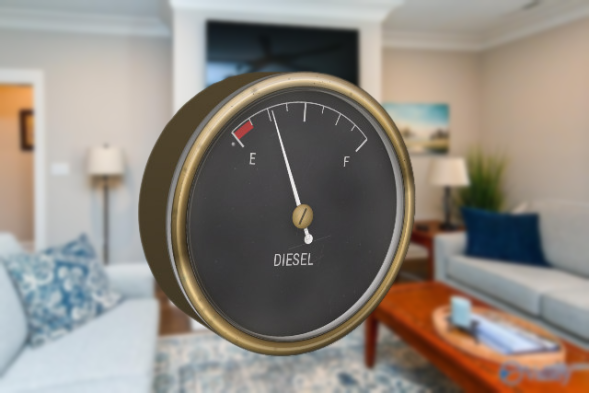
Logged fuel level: 0.25
